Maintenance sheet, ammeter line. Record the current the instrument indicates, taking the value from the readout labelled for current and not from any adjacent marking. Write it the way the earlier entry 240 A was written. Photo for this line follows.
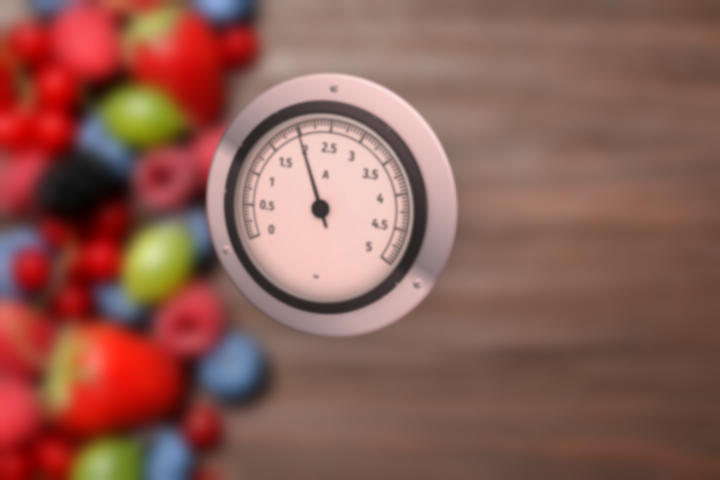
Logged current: 2 A
